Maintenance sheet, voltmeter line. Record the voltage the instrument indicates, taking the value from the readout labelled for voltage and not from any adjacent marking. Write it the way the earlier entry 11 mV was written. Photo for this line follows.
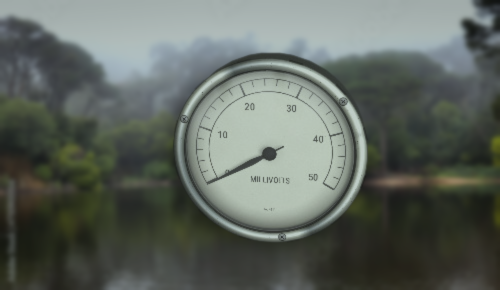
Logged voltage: 0 mV
